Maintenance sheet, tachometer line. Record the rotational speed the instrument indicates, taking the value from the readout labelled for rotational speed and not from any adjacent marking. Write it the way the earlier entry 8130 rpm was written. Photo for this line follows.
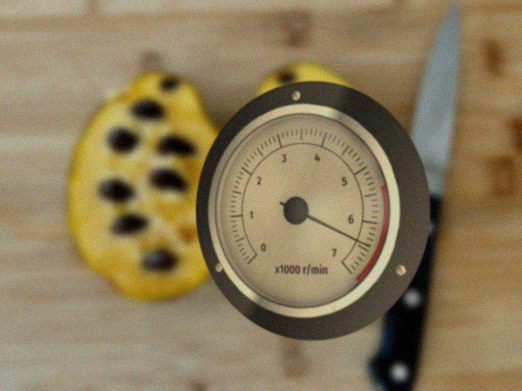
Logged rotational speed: 6400 rpm
